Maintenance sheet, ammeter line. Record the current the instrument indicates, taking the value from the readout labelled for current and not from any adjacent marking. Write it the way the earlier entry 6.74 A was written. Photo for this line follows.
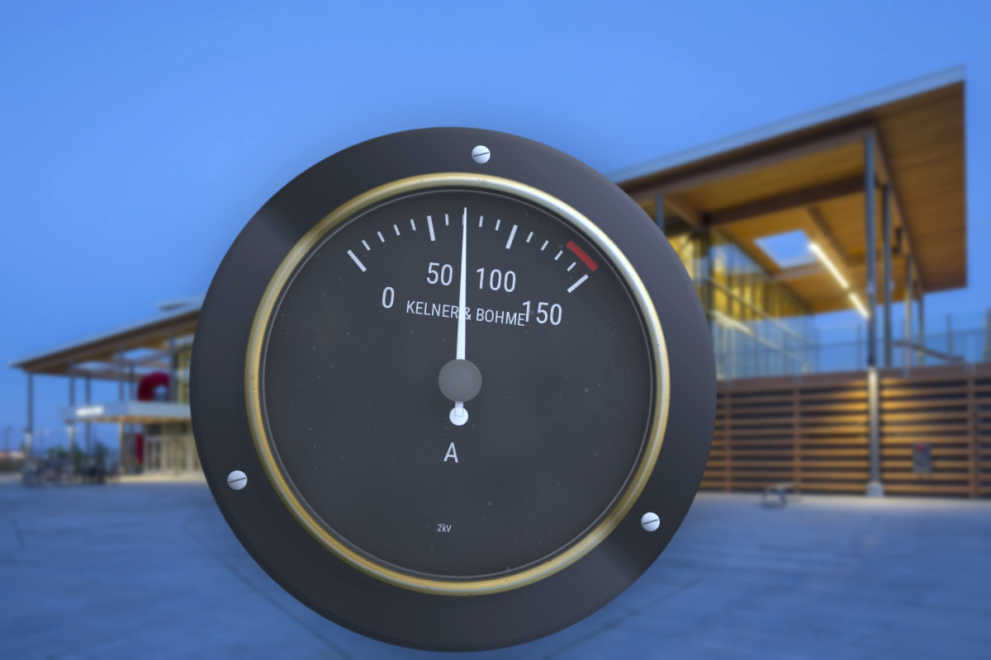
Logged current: 70 A
